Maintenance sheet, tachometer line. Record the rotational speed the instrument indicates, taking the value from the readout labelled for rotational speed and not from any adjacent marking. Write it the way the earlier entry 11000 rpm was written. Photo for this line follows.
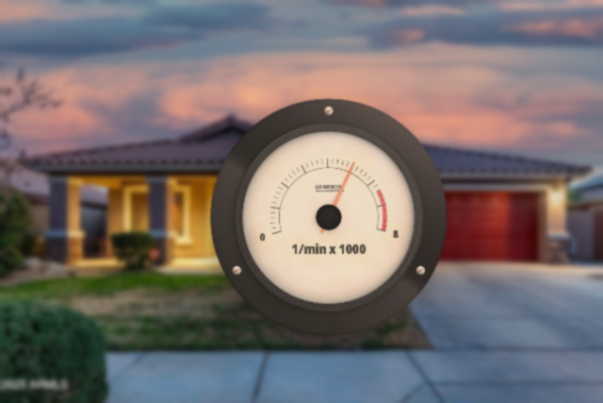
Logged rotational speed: 5000 rpm
